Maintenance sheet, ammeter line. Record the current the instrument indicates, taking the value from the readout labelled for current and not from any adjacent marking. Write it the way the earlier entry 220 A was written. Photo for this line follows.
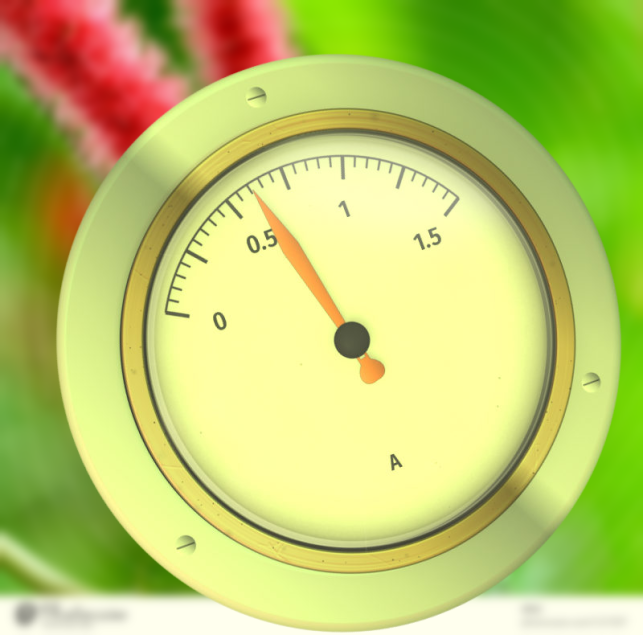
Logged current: 0.6 A
